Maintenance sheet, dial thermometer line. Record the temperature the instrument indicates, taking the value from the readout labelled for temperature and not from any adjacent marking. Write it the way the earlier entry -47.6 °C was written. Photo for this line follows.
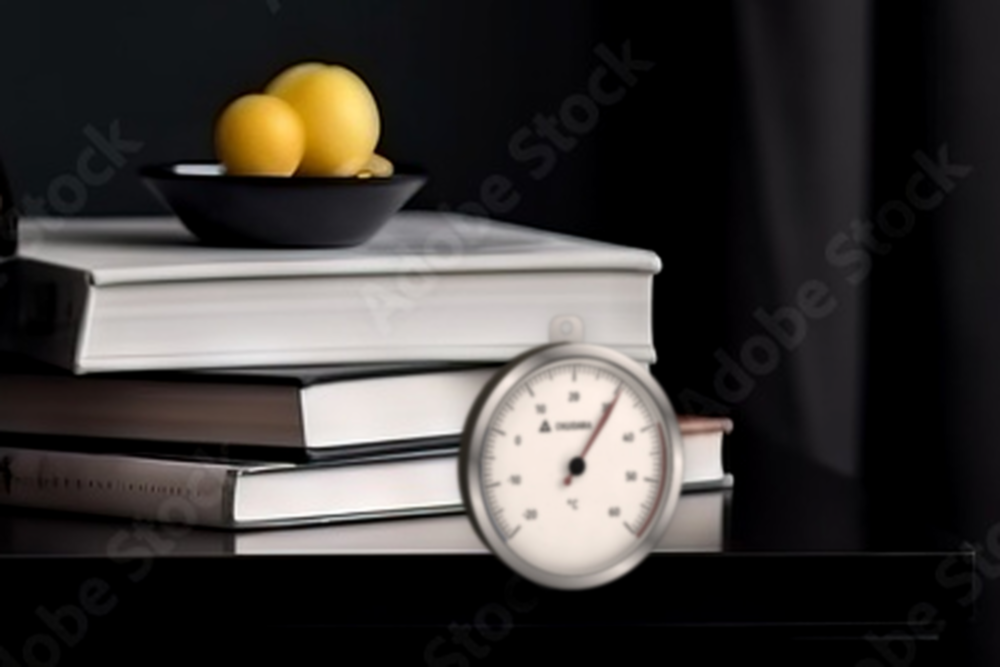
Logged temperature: 30 °C
